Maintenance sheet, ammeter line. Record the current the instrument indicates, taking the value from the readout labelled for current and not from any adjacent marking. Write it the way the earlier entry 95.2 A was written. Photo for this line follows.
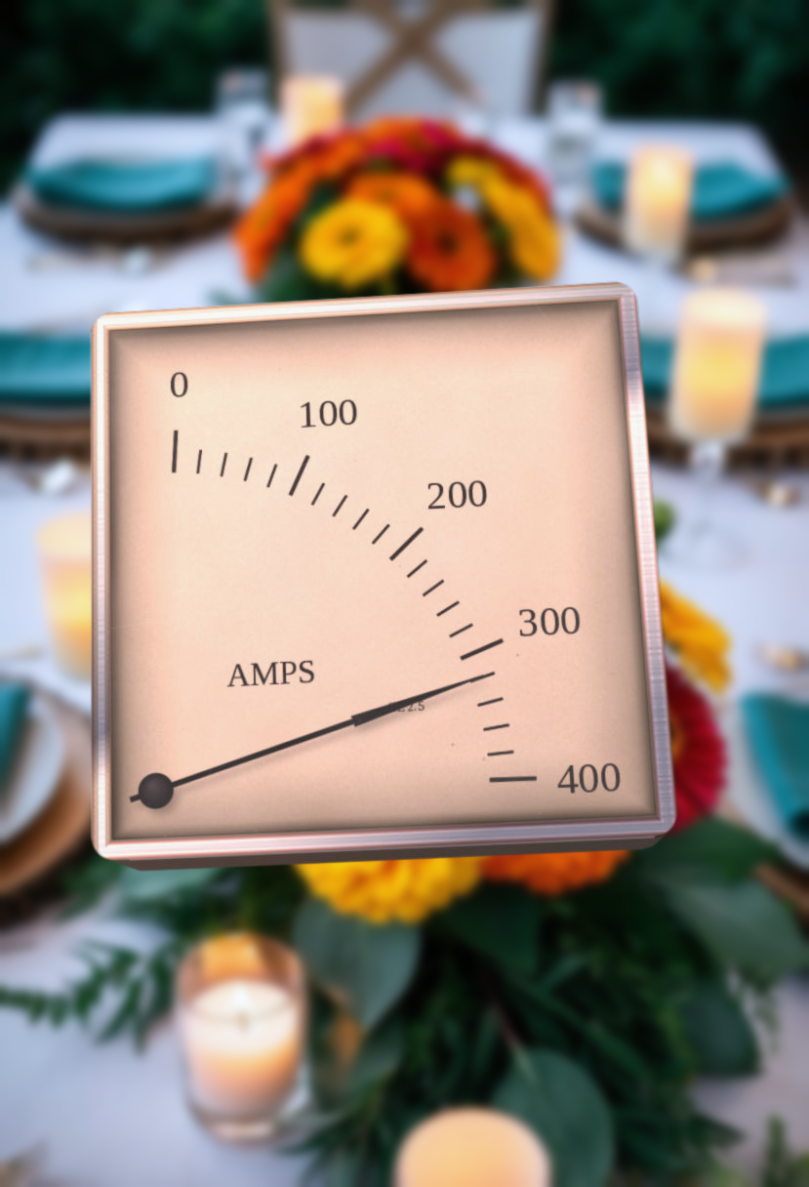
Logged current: 320 A
